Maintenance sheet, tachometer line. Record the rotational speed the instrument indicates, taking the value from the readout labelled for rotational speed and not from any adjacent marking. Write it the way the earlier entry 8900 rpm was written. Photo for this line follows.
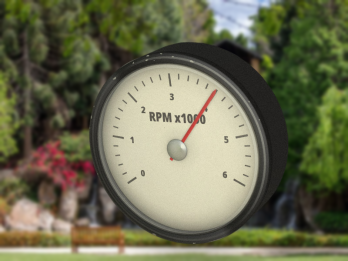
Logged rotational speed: 4000 rpm
